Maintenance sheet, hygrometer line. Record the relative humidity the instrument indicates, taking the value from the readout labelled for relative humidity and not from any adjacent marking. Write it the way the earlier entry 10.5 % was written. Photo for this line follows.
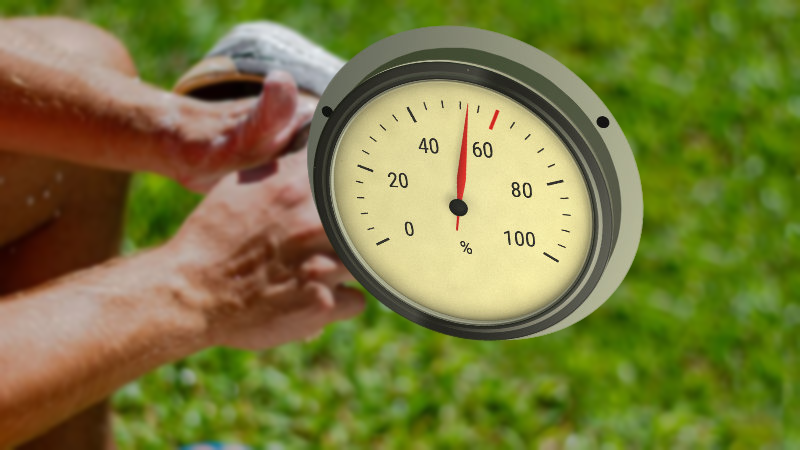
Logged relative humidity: 54 %
